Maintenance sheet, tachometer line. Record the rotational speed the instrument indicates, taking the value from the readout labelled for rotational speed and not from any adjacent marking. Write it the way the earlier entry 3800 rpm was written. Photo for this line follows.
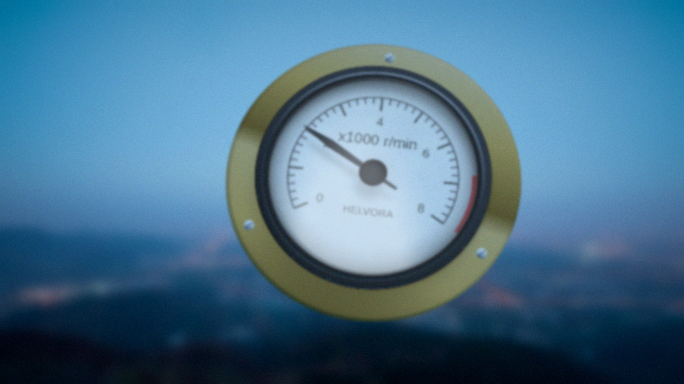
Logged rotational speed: 2000 rpm
